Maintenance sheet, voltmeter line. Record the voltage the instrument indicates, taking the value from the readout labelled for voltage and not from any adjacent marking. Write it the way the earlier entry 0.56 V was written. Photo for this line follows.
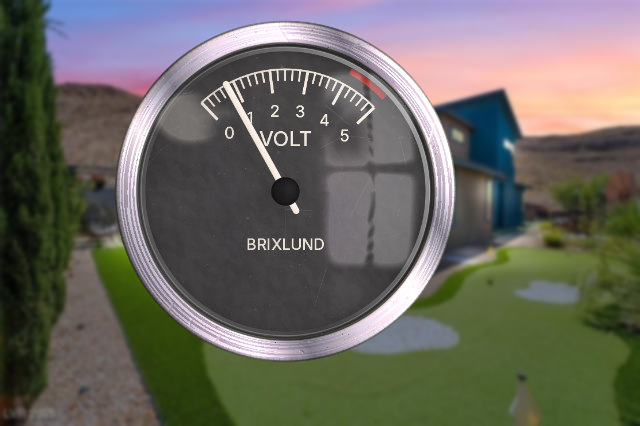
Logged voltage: 0.8 V
